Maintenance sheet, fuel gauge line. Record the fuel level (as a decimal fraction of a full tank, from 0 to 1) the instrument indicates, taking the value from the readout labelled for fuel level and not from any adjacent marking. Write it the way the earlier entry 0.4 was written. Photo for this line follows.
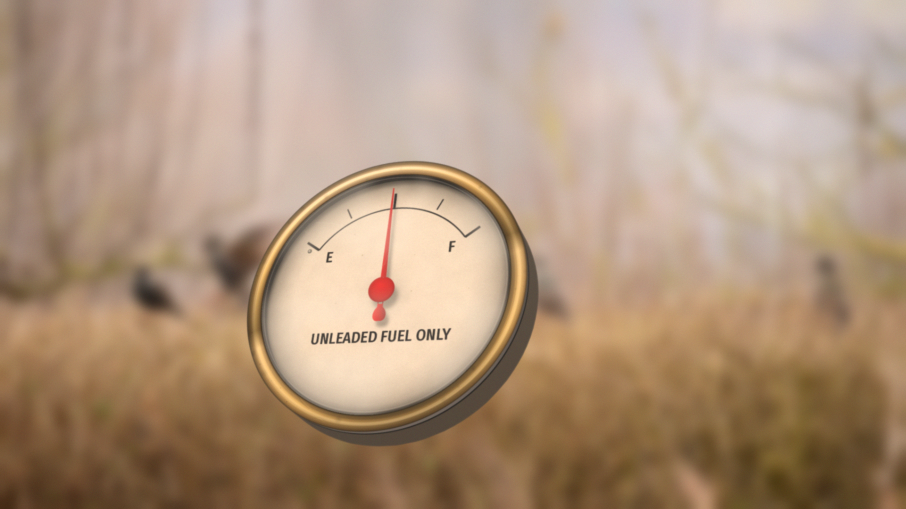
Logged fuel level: 0.5
